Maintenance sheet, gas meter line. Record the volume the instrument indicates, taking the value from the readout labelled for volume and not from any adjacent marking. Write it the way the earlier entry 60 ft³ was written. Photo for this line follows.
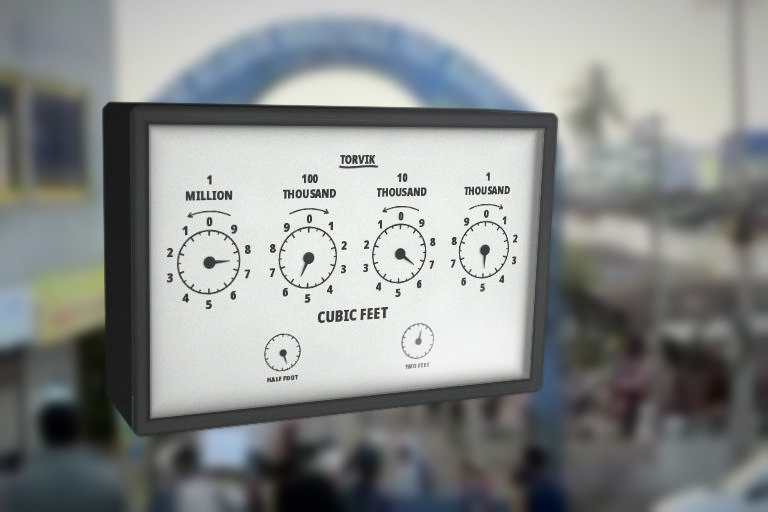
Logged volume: 756500 ft³
